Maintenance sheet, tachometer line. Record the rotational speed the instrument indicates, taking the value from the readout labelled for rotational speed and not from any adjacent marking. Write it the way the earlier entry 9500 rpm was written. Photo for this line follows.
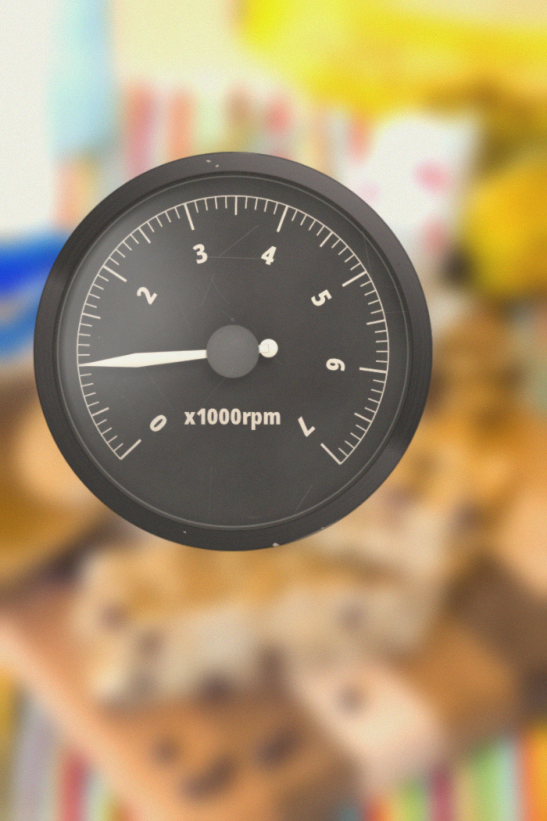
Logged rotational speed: 1000 rpm
